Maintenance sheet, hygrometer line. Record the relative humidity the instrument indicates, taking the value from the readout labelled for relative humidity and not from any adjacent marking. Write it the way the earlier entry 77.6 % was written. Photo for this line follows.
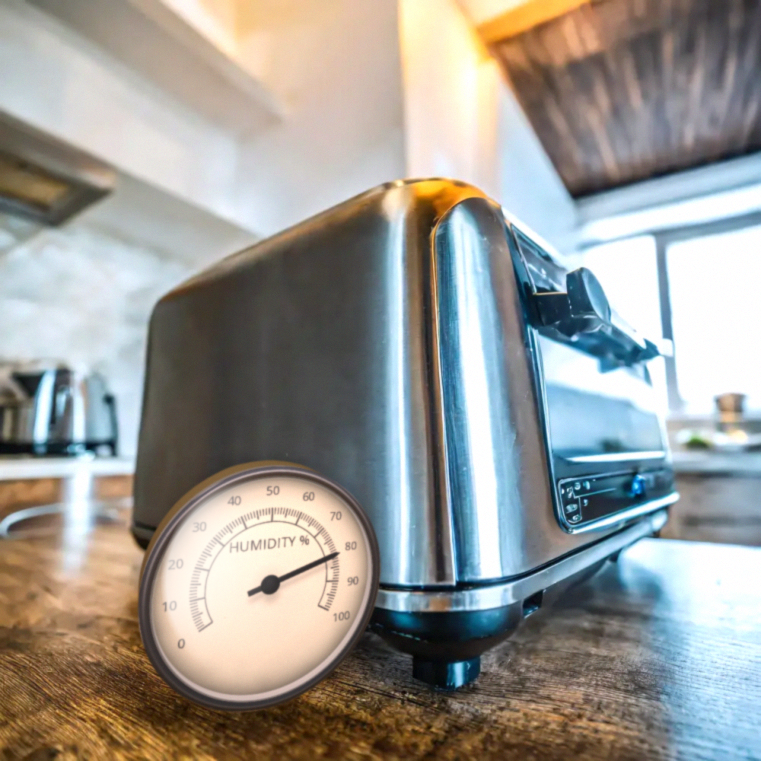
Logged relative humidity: 80 %
